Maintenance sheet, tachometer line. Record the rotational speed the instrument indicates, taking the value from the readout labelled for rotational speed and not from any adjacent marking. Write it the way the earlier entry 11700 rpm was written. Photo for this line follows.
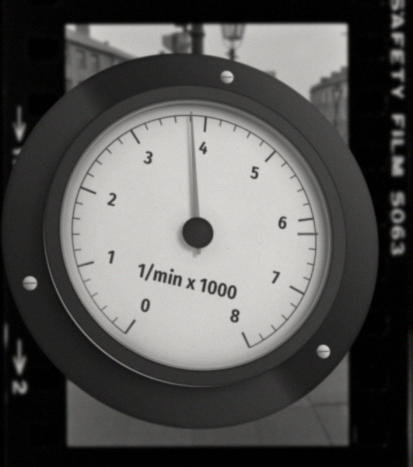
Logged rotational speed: 3800 rpm
